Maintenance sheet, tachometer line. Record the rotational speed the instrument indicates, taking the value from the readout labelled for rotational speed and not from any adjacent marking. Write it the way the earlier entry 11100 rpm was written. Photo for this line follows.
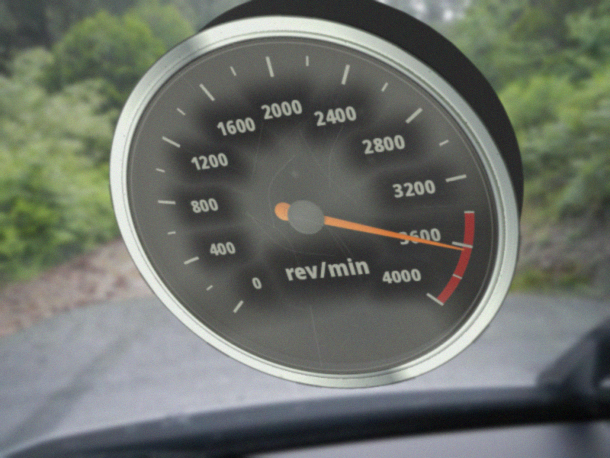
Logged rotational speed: 3600 rpm
